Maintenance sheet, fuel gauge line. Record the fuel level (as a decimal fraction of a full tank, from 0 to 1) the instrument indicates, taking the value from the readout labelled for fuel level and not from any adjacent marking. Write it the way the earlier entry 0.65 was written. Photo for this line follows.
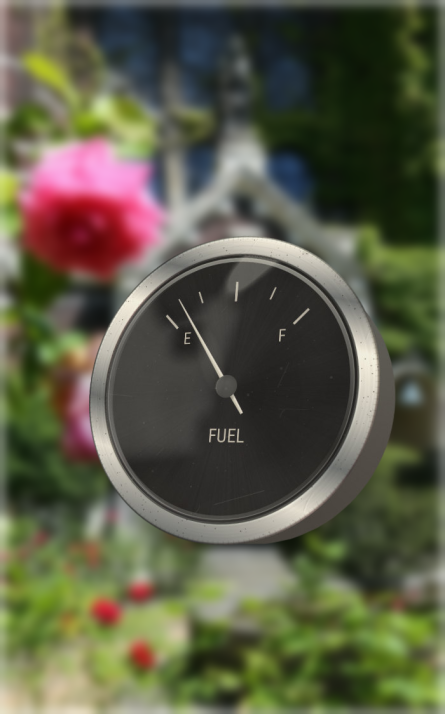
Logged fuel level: 0.125
